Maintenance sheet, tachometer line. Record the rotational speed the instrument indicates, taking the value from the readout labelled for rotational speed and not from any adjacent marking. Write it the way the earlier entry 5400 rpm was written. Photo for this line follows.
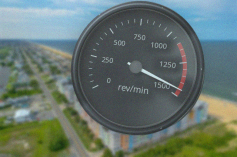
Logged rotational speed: 1450 rpm
